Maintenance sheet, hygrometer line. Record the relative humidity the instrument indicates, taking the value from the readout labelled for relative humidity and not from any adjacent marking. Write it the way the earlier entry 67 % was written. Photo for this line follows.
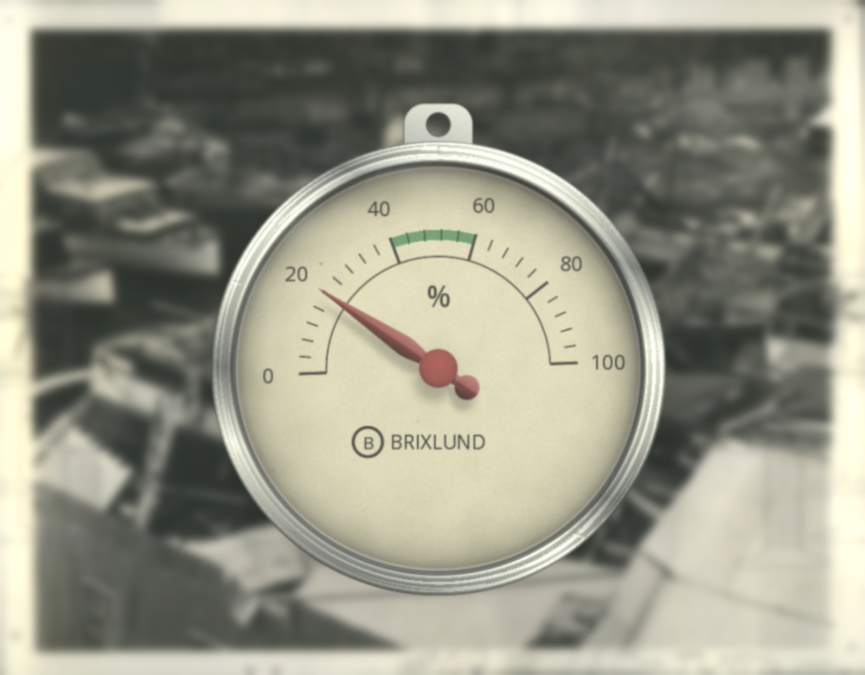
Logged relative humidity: 20 %
